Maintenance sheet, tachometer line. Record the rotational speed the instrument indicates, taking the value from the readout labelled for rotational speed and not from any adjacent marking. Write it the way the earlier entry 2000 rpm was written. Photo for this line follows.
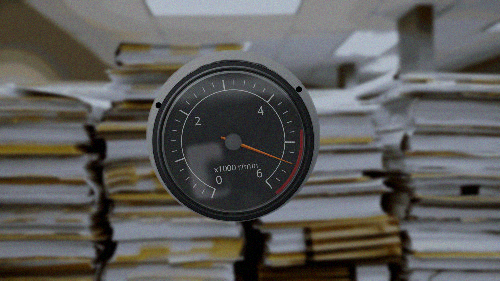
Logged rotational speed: 5400 rpm
